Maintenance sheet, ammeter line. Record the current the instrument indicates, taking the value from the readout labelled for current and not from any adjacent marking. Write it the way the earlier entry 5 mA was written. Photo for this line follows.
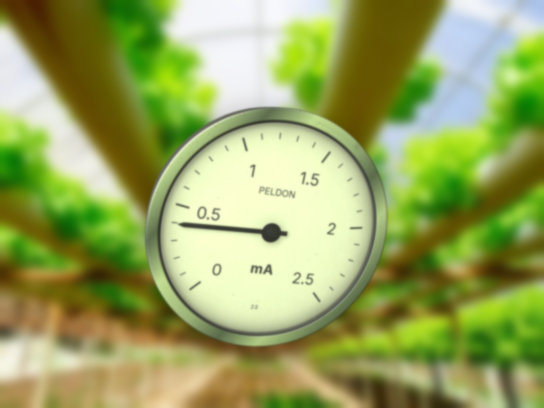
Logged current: 0.4 mA
